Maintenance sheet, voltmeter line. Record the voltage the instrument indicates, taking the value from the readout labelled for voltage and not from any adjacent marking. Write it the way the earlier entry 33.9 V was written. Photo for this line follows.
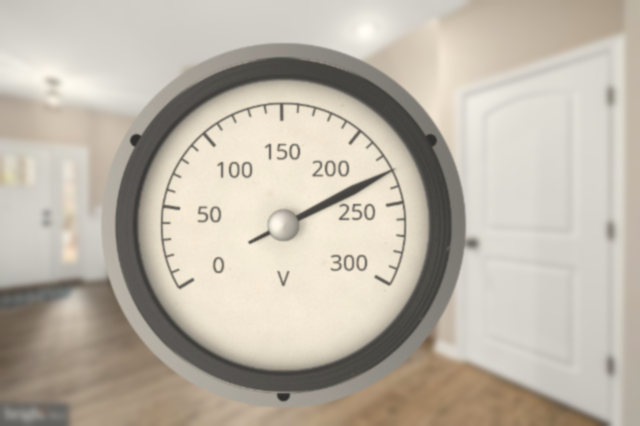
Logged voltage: 230 V
